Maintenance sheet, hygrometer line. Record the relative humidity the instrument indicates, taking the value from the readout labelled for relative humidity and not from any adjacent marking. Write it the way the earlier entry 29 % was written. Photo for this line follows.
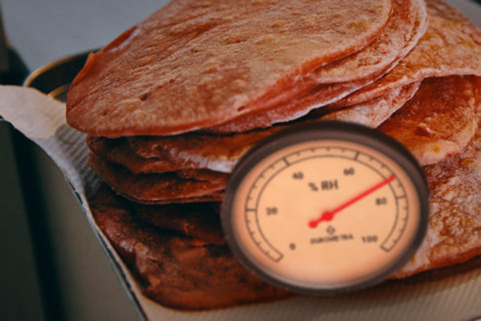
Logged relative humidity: 72 %
